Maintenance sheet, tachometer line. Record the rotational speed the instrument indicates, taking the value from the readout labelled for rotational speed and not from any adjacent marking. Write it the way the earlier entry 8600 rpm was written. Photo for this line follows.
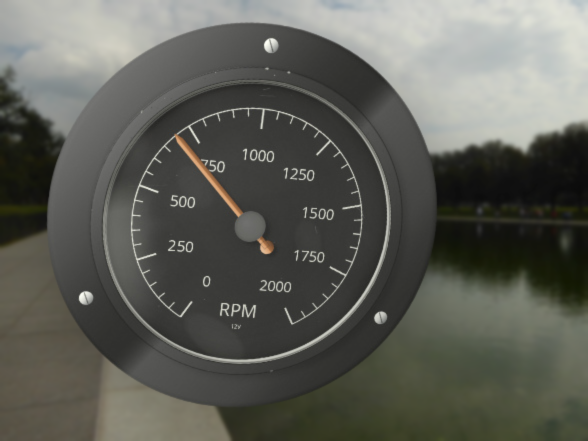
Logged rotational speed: 700 rpm
